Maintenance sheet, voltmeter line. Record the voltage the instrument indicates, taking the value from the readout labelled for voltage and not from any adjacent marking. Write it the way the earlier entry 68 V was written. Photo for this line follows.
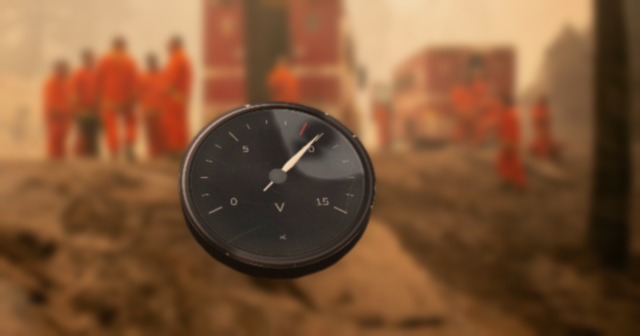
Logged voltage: 10 V
